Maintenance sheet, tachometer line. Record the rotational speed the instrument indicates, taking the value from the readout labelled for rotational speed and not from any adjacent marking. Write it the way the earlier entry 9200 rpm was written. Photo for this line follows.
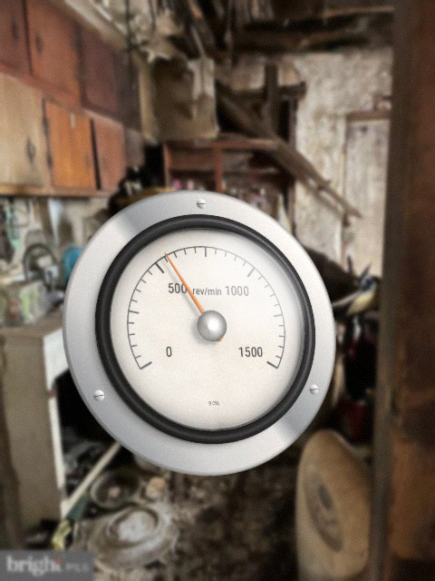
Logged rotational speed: 550 rpm
